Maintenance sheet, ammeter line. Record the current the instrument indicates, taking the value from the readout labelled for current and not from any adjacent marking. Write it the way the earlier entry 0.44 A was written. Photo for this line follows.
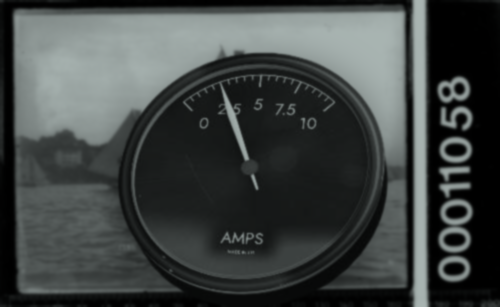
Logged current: 2.5 A
